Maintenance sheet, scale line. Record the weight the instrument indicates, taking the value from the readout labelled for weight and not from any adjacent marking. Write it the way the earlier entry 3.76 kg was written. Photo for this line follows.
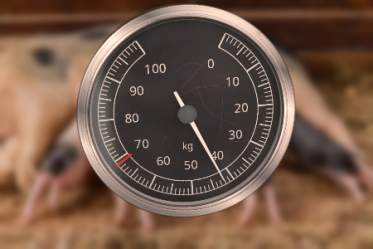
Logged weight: 42 kg
